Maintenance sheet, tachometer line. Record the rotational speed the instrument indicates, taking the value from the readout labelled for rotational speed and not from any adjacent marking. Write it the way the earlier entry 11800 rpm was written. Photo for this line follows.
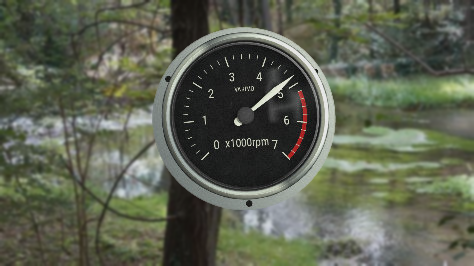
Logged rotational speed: 4800 rpm
